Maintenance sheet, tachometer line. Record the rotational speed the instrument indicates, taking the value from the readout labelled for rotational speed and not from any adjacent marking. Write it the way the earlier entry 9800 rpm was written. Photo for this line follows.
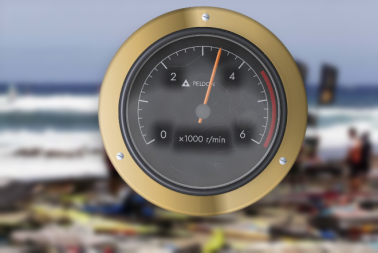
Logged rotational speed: 3400 rpm
